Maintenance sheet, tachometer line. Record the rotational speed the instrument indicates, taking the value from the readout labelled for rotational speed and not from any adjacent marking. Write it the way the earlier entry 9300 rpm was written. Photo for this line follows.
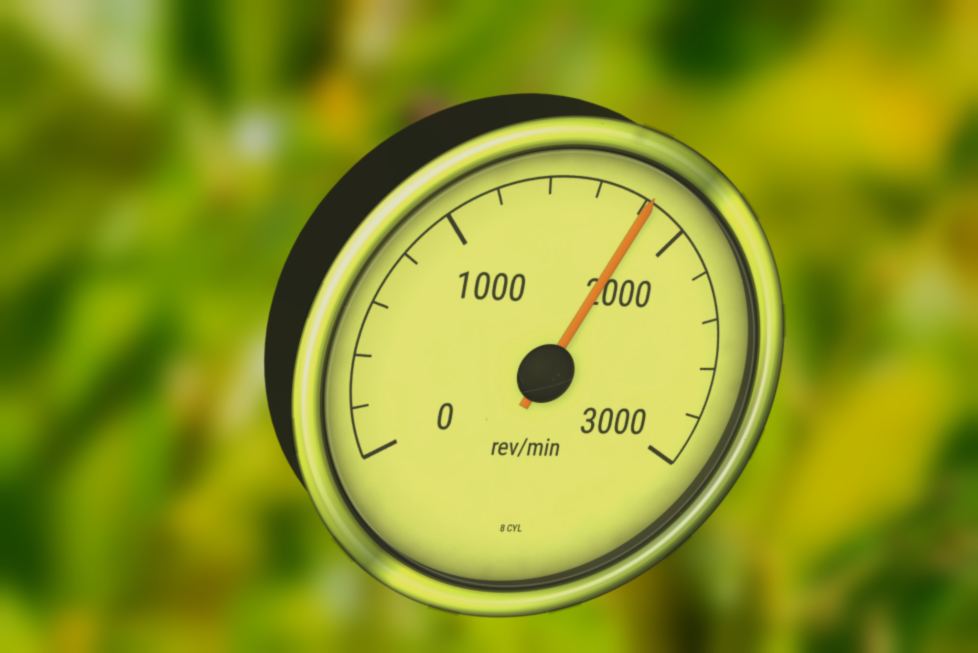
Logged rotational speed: 1800 rpm
